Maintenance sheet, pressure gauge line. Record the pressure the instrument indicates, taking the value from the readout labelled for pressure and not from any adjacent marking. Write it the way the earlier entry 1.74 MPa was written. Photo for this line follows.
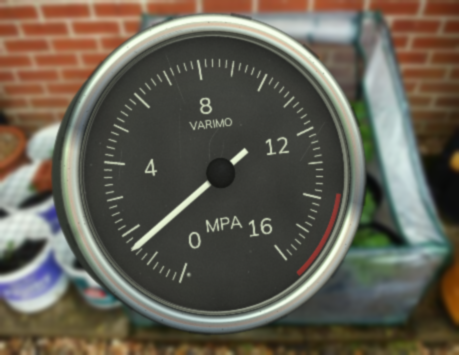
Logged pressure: 1.6 MPa
